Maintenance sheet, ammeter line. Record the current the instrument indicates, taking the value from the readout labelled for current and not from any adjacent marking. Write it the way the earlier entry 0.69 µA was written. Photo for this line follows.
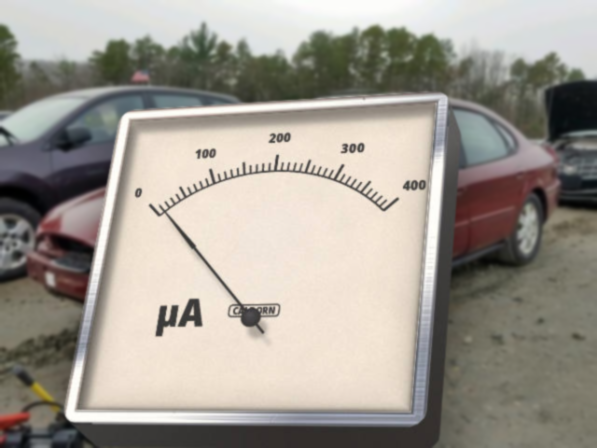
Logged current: 10 µA
